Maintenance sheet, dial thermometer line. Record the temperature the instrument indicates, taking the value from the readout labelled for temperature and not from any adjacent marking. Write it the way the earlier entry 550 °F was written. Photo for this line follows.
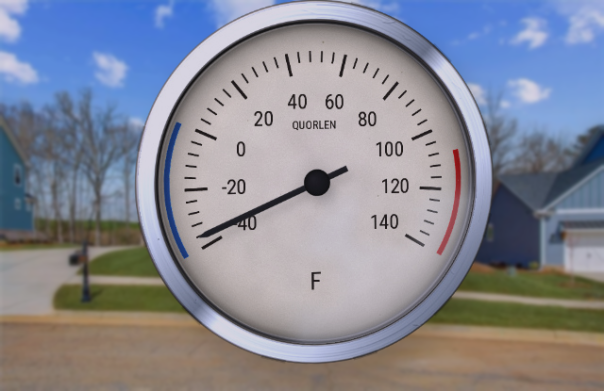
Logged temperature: -36 °F
